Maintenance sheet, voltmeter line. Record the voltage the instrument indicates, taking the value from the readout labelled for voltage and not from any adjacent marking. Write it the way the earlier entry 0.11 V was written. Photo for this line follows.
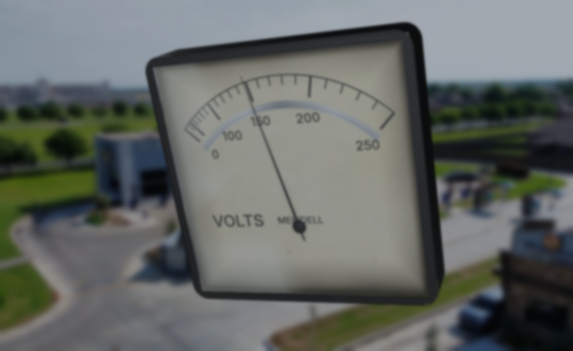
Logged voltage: 150 V
